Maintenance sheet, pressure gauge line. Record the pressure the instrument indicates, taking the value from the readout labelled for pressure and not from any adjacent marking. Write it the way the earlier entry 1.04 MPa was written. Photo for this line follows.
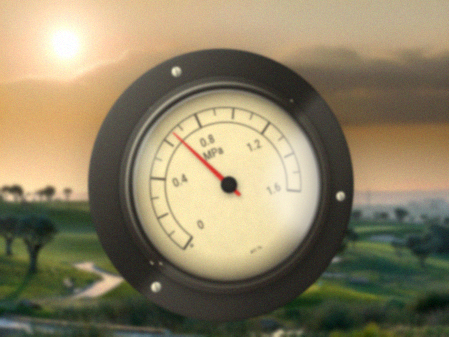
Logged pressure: 0.65 MPa
